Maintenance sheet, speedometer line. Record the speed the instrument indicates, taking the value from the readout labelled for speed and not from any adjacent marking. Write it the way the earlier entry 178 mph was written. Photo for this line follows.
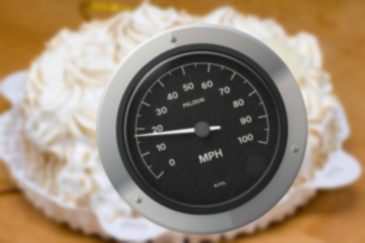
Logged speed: 17.5 mph
